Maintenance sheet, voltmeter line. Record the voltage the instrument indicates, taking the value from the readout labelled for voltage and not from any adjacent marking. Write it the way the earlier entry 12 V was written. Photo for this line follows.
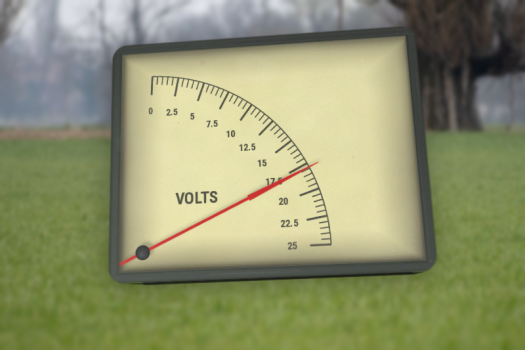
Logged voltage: 18 V
